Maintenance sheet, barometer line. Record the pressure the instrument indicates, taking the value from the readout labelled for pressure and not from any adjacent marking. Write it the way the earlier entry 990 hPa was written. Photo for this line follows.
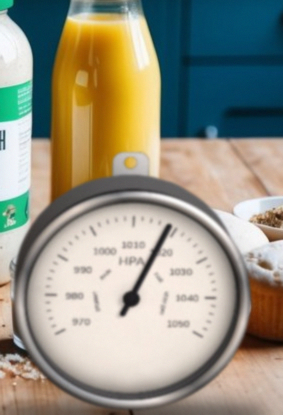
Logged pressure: 1018 hPa
